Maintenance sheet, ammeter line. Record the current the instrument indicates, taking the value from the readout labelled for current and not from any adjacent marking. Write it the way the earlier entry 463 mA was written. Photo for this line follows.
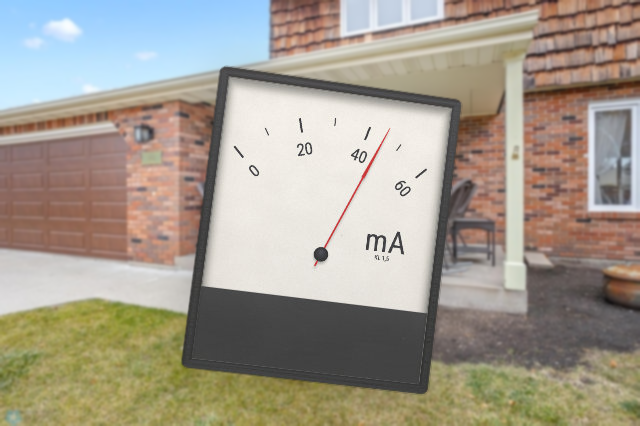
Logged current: 45 mA
